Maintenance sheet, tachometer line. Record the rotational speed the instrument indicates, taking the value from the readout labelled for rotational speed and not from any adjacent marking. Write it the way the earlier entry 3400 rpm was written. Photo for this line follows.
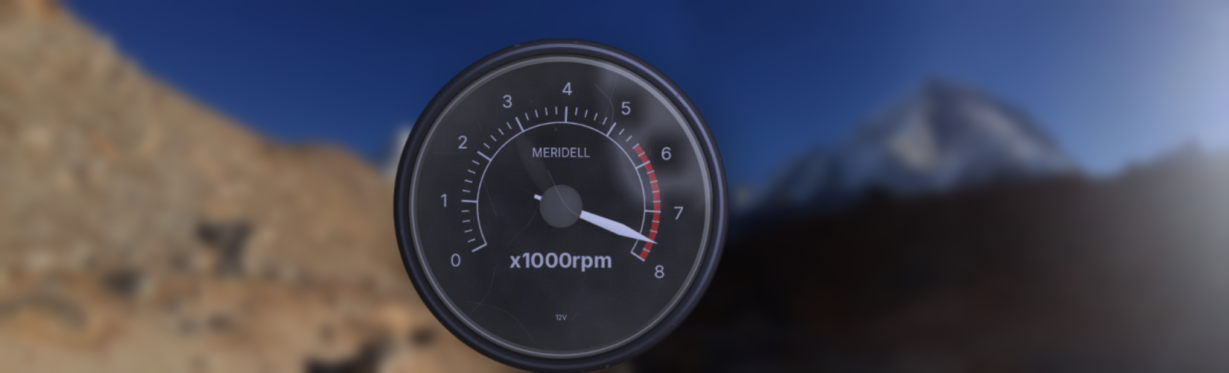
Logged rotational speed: 7600 rpm
